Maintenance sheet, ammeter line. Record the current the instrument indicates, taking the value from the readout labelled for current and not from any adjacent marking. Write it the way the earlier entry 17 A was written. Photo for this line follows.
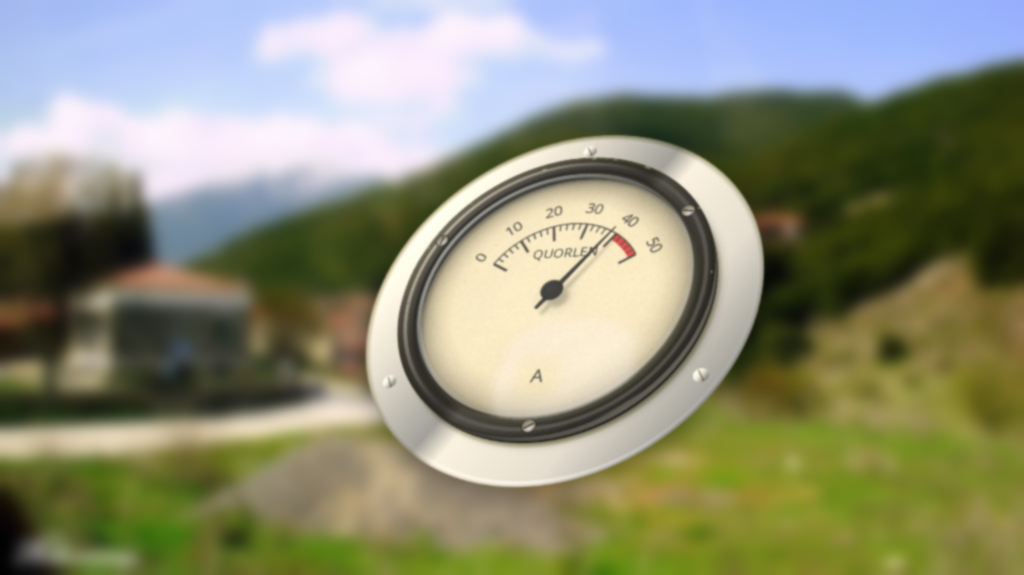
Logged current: 40 A
